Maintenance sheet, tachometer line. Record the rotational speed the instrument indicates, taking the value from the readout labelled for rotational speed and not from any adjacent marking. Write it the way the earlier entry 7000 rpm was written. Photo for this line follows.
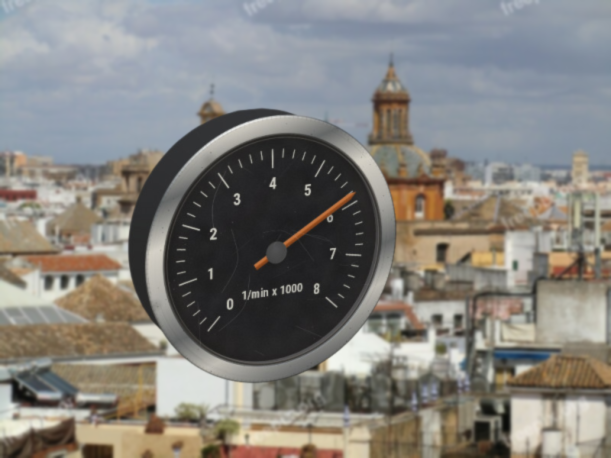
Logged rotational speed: 5800 rpm
